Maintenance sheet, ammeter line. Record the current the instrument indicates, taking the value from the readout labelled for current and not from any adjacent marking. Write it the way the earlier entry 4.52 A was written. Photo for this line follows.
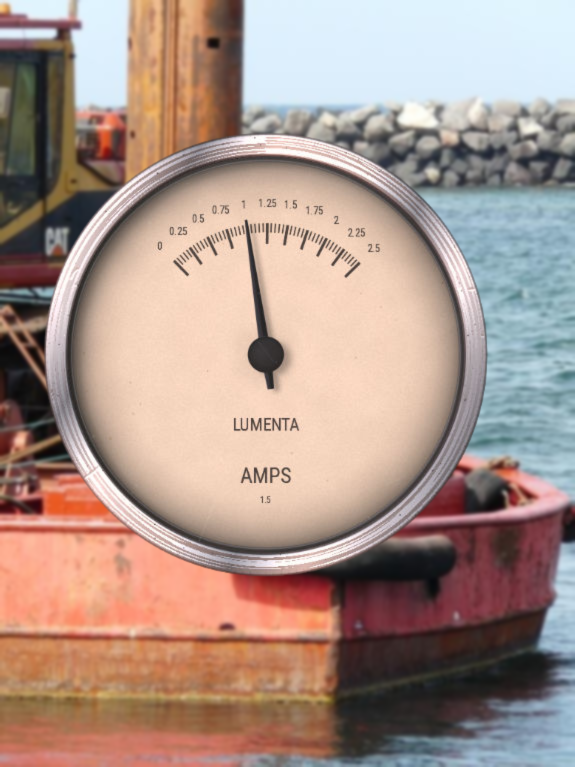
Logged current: 1 A
